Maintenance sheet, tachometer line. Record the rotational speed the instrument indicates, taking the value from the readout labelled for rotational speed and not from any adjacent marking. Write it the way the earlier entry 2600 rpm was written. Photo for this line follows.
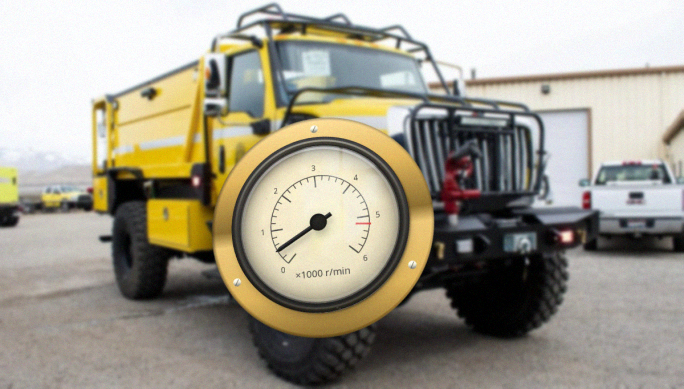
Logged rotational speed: 400 rpm
